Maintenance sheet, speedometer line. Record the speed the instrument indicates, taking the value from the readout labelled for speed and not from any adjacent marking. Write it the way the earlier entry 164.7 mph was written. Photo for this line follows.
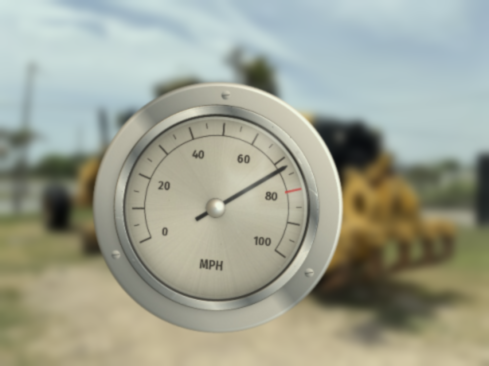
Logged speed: 72.5 mph
